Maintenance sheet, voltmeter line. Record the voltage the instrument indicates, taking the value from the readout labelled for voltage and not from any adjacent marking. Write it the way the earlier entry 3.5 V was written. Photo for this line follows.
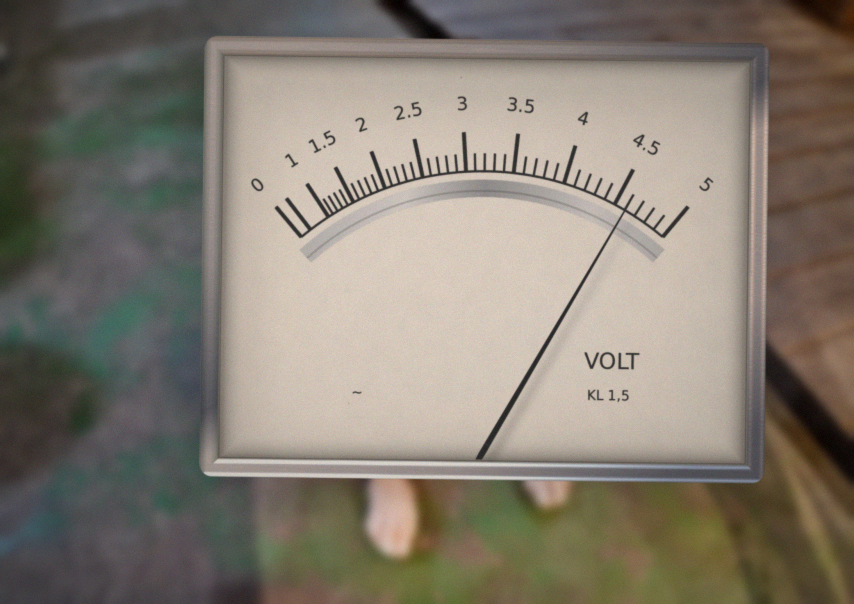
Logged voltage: 4.6 V
